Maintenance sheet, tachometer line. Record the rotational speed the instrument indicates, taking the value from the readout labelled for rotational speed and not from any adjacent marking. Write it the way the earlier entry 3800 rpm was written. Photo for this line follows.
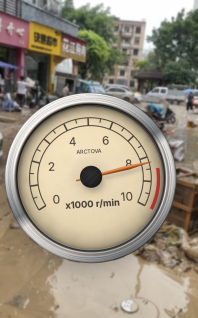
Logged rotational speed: 8250 rpm
